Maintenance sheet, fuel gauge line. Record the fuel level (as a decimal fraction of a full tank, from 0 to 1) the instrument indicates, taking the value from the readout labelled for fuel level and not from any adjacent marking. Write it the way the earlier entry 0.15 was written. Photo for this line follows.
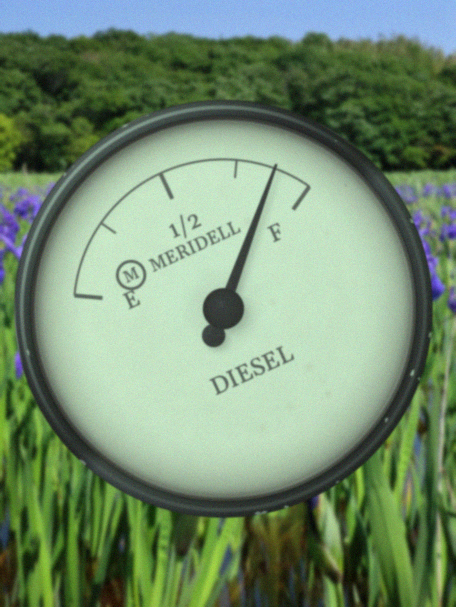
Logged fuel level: 0.875
